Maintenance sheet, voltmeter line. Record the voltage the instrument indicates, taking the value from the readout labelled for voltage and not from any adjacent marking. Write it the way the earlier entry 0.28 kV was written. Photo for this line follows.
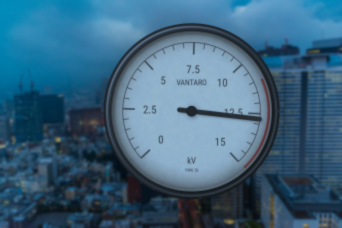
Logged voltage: 12.75 kV
